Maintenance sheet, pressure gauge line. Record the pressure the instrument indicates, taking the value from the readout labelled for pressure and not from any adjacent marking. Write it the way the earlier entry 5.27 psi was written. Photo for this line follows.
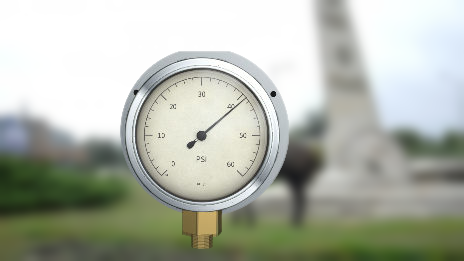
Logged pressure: 41 psi
